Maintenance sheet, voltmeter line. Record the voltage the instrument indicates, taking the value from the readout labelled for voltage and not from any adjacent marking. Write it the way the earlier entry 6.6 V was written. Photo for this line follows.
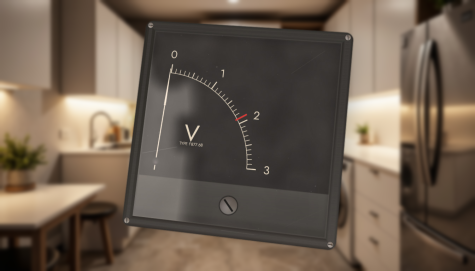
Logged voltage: 0 V
